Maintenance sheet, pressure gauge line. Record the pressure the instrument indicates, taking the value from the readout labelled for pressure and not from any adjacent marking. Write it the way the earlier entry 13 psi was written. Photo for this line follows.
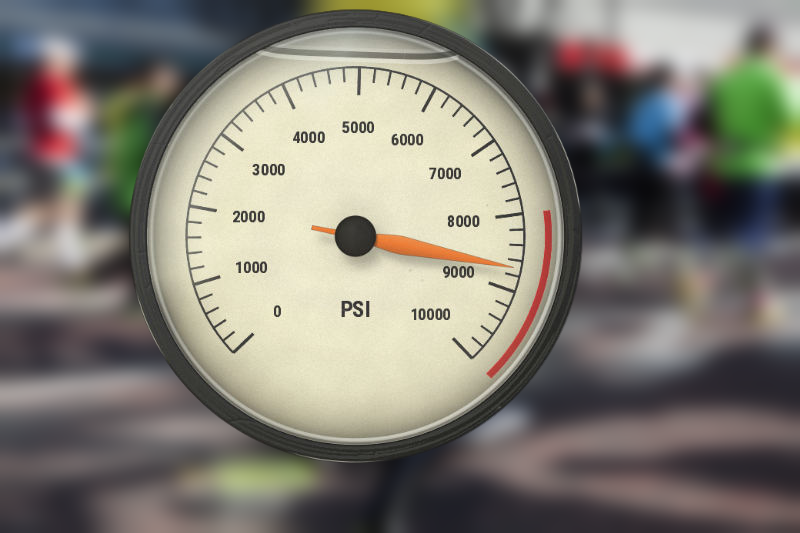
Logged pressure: 8700 psi
